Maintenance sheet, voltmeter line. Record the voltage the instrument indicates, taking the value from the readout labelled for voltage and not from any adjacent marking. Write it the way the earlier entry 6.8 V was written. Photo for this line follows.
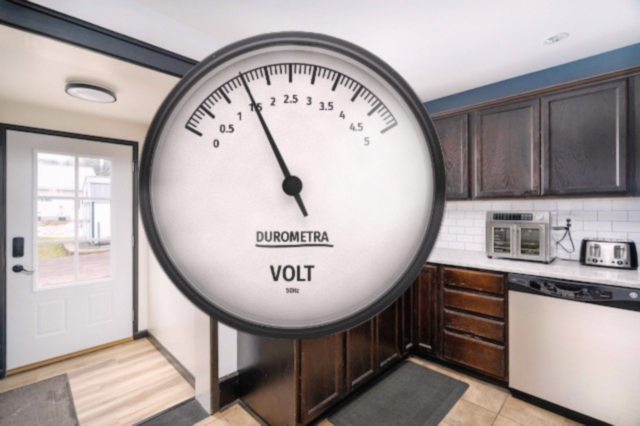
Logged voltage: 1.5 V
